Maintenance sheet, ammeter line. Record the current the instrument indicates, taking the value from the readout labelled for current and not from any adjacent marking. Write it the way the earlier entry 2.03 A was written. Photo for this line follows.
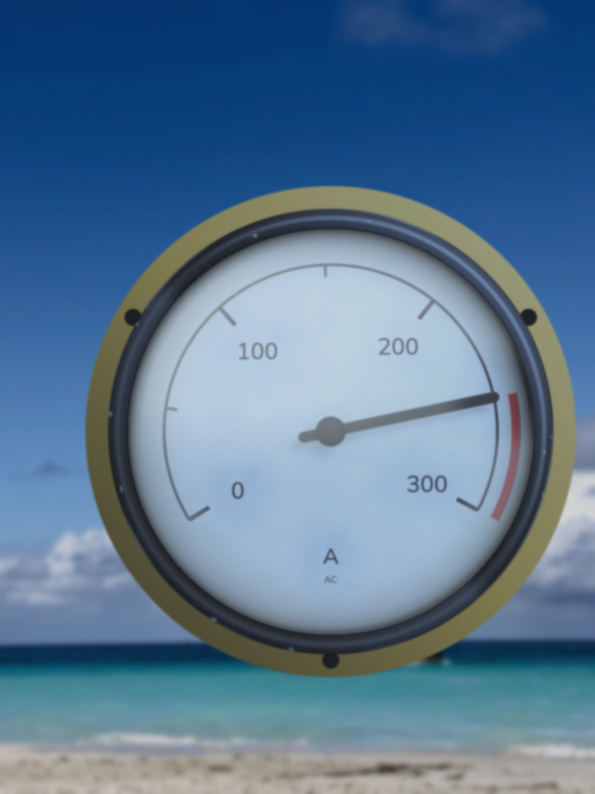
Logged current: 250 A
